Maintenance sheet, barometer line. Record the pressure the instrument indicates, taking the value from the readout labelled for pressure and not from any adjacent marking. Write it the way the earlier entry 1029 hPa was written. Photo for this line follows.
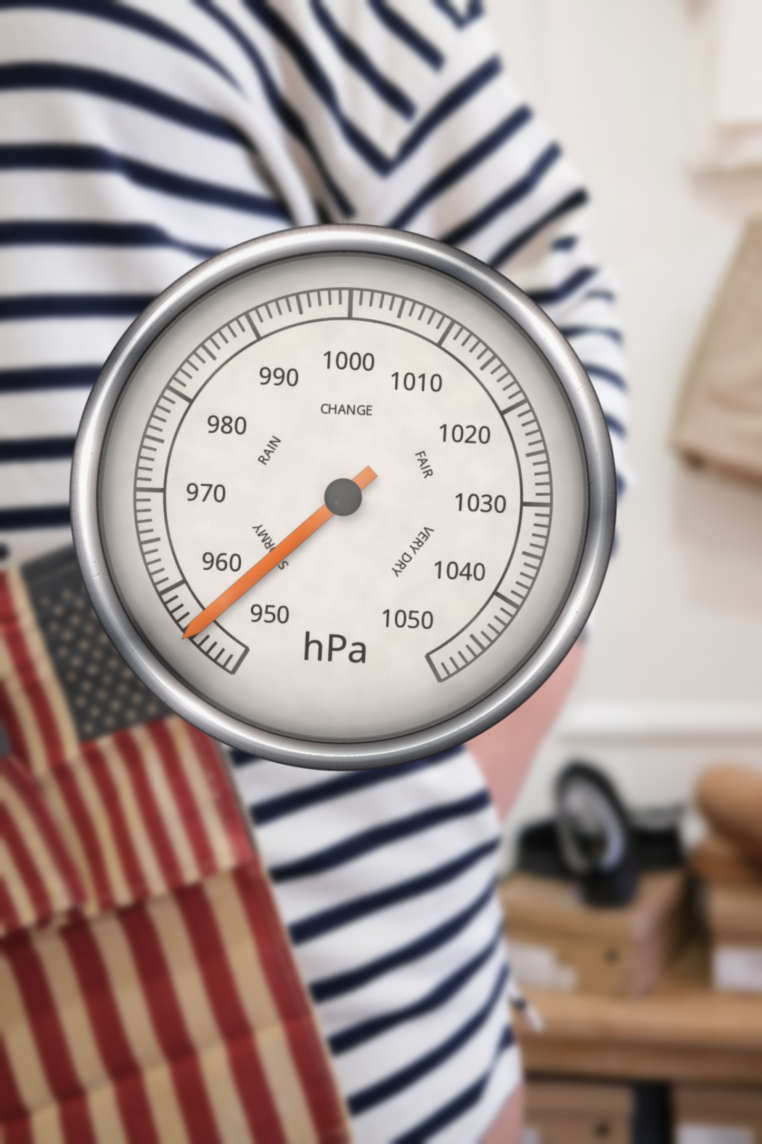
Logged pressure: 955.5 hPa
